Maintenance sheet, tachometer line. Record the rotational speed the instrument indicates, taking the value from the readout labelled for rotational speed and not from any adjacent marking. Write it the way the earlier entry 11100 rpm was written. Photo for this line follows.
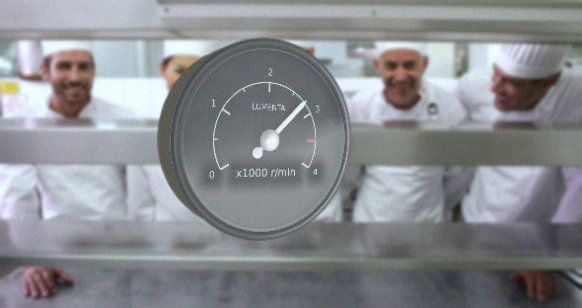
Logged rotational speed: 2750 rpm
